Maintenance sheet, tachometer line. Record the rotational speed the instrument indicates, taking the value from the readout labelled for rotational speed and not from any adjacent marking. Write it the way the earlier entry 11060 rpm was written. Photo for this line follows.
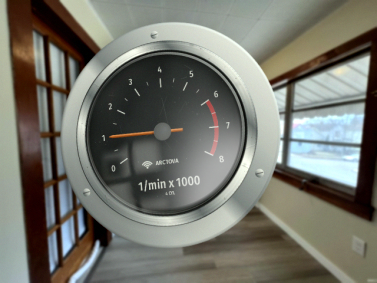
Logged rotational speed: 1000 rpm
